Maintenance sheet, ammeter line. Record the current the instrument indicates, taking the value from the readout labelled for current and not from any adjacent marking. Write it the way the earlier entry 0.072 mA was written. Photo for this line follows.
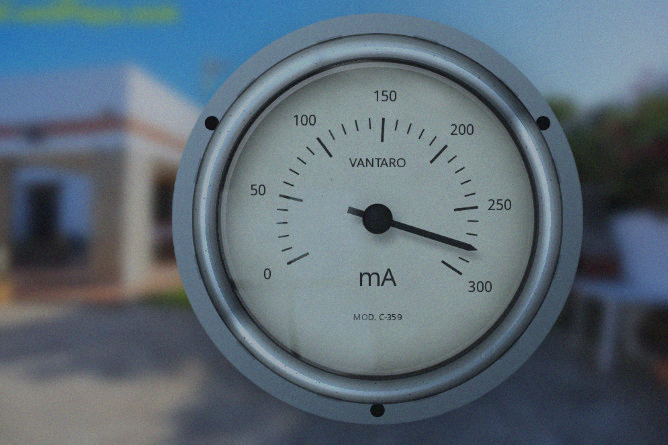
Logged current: 280 mA
